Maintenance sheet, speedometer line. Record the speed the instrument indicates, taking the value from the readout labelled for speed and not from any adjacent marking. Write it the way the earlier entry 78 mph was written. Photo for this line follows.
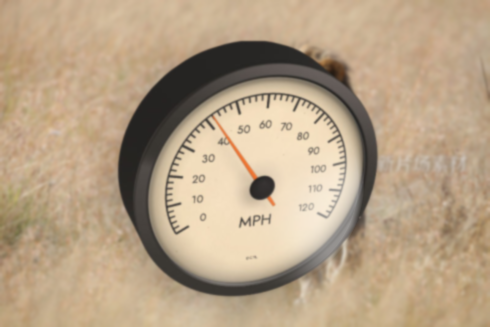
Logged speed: 42 mph
